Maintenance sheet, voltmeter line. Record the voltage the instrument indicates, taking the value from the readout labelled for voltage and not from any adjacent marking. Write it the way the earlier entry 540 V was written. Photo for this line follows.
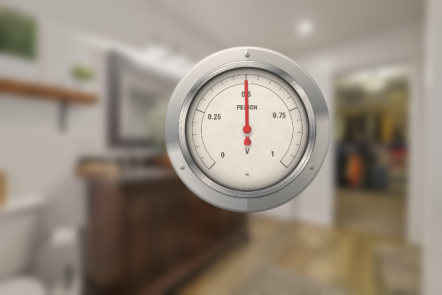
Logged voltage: 0.5 V
